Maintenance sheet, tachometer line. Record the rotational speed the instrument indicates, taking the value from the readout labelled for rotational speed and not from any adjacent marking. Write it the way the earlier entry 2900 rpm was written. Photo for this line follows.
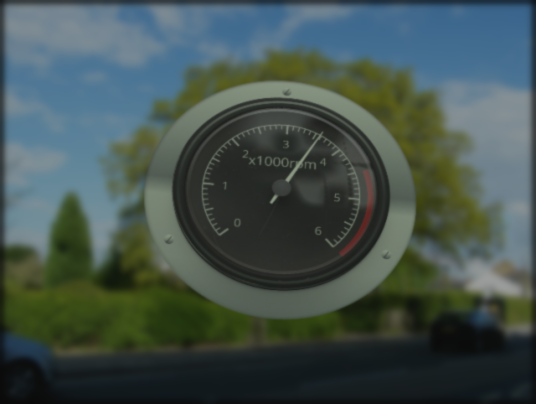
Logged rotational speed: 3600 rpm
